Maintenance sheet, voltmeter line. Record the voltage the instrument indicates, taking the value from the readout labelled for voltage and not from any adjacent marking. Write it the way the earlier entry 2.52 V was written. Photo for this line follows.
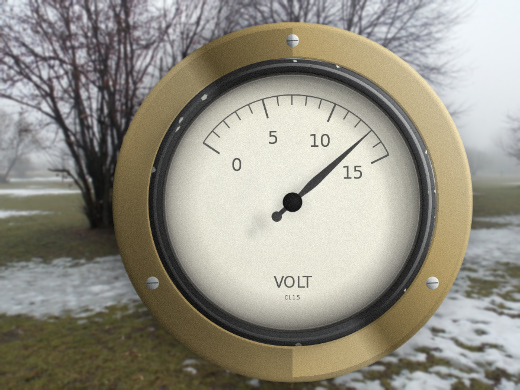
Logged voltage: 13 V
